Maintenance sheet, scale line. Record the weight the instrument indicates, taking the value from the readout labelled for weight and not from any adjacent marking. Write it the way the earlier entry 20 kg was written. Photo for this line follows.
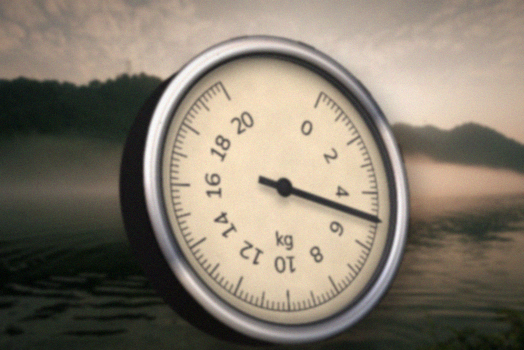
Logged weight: 5 kg
